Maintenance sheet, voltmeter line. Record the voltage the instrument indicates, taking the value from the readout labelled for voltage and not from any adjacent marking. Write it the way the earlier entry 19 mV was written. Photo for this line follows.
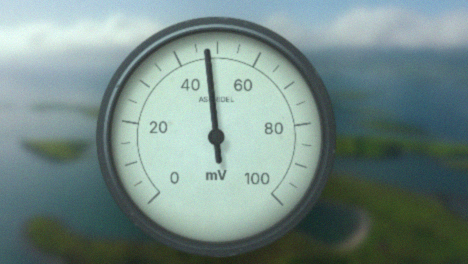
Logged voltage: 47.5 mV
